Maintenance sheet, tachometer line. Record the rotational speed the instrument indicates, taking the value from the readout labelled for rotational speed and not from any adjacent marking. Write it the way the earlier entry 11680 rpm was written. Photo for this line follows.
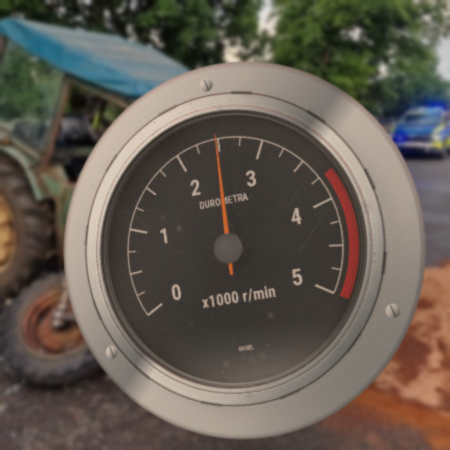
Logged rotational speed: 2500 rpm
